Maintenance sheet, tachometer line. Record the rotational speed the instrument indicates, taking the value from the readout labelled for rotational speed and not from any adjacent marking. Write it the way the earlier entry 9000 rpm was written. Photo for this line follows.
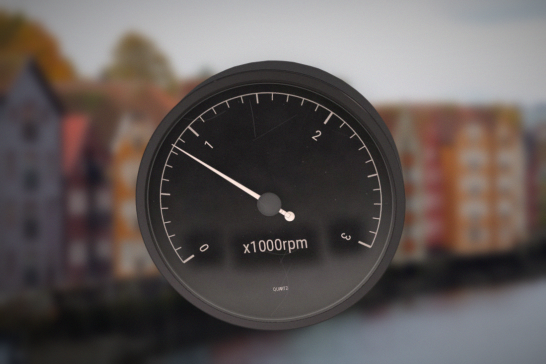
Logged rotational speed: 850 rpm
